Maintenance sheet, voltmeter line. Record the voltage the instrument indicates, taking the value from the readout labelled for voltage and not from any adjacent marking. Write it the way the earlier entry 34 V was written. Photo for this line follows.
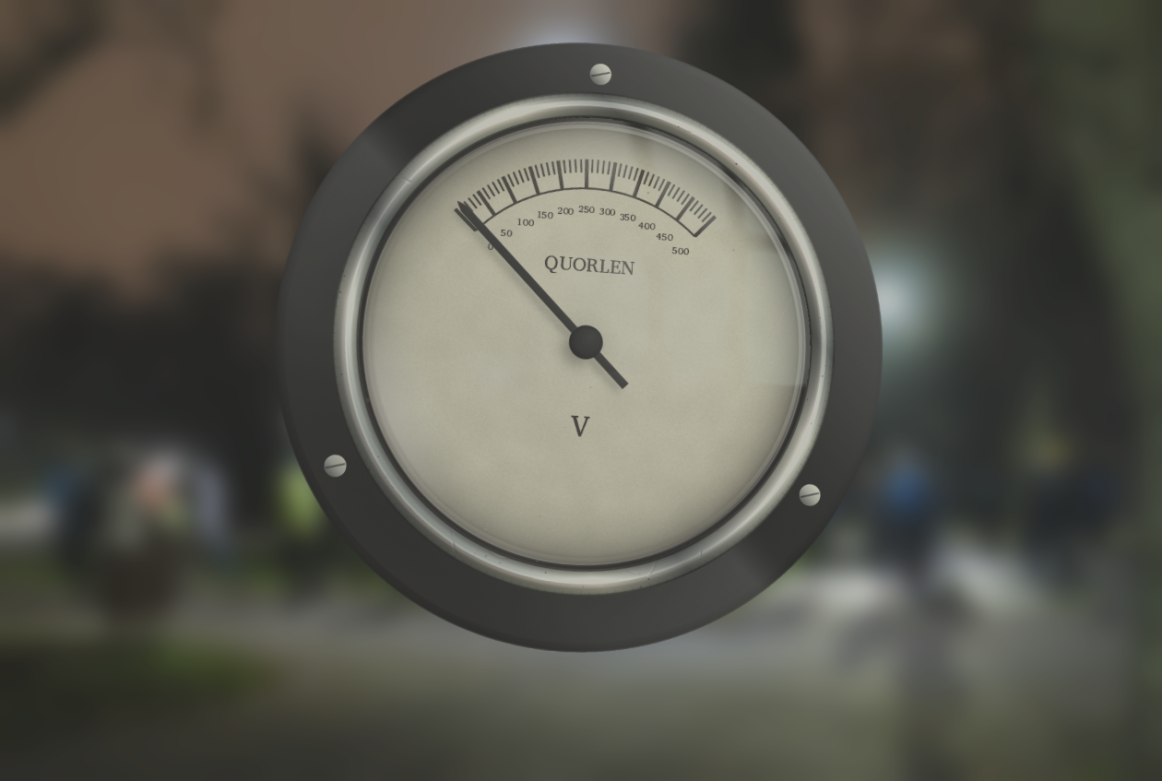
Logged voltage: 10 V
